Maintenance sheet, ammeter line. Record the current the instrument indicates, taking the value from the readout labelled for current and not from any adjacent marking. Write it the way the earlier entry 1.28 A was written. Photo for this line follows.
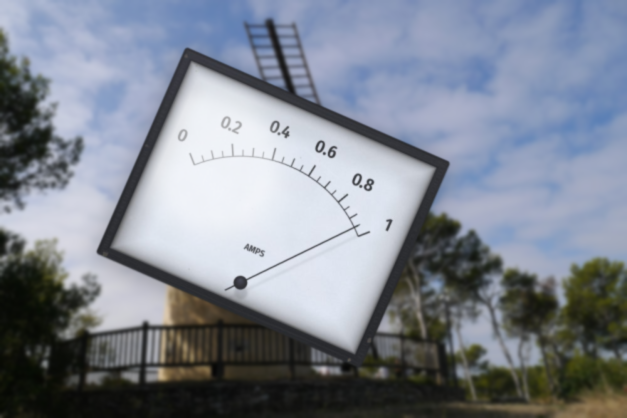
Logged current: 0.95 A
